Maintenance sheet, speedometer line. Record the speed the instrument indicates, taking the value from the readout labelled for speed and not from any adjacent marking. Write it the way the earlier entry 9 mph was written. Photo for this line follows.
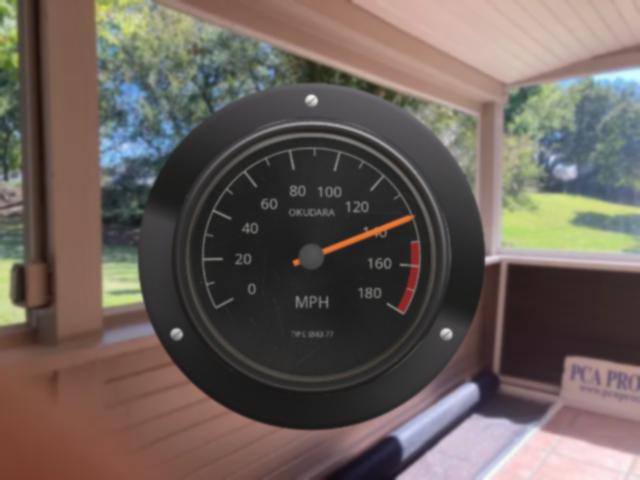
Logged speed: 140 mph
